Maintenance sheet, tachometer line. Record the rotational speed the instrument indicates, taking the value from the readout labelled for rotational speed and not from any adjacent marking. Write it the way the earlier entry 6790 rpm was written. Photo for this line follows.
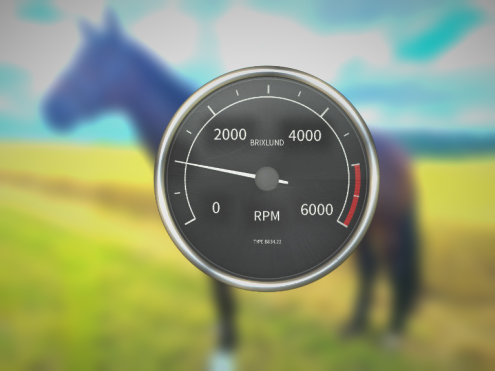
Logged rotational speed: 1000 rpm
